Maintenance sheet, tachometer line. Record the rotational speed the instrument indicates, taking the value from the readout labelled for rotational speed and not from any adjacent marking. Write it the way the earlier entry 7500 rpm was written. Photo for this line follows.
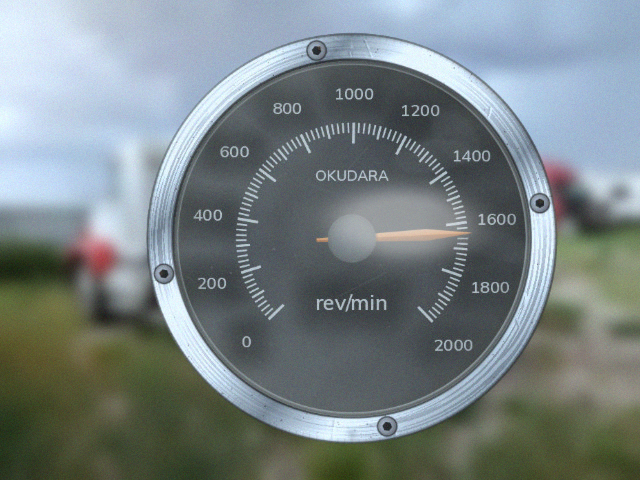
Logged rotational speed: 1640 rpm
